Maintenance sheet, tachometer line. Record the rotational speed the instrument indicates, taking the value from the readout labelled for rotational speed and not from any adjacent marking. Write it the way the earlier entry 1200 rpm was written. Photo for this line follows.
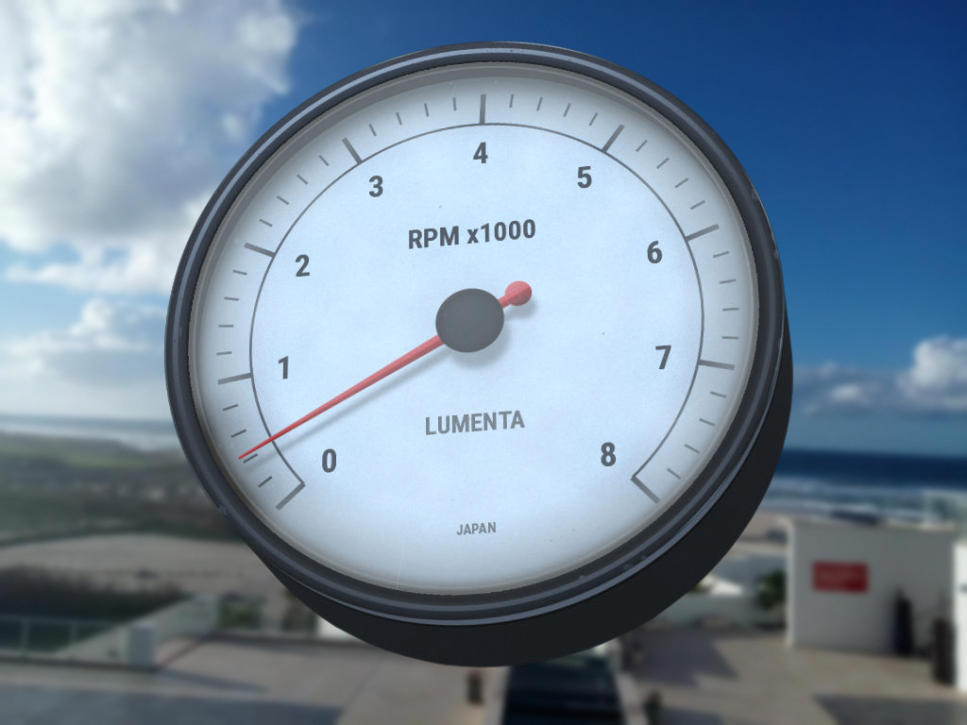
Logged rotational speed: 400 rpm
